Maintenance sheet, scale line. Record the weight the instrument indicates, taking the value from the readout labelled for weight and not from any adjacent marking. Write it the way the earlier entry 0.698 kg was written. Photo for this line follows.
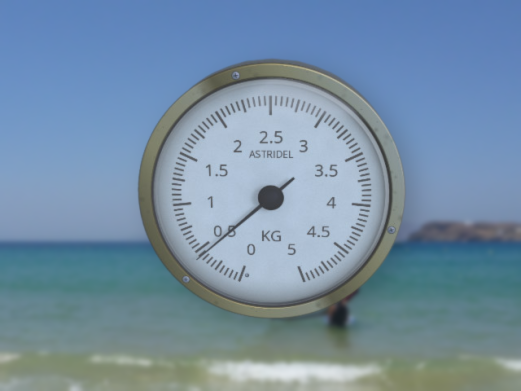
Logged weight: 0.45 kg
